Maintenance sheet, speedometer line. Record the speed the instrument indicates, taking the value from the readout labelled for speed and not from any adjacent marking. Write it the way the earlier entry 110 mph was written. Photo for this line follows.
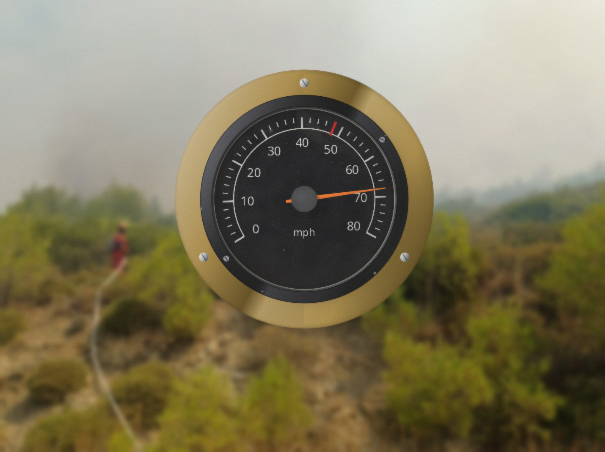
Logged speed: 68 mph
